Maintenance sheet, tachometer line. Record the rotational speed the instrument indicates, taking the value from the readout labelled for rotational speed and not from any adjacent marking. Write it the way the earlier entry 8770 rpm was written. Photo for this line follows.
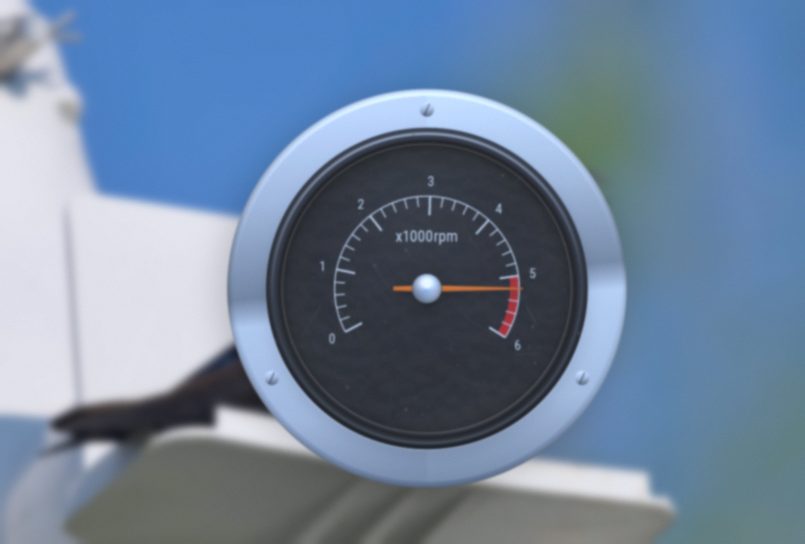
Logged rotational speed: 5200 rpm
